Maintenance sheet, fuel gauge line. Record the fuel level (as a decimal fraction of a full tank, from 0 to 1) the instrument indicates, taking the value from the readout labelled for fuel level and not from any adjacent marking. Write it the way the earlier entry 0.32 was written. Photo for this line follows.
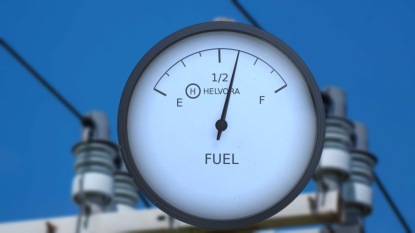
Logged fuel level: 0.625
